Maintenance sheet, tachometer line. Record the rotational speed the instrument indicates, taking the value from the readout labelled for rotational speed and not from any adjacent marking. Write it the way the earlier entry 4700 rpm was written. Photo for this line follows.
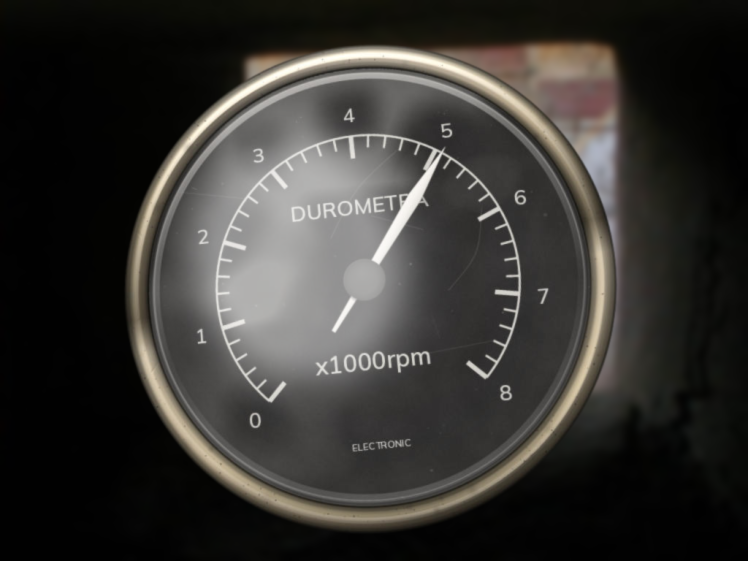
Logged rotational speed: 5100 rpm
